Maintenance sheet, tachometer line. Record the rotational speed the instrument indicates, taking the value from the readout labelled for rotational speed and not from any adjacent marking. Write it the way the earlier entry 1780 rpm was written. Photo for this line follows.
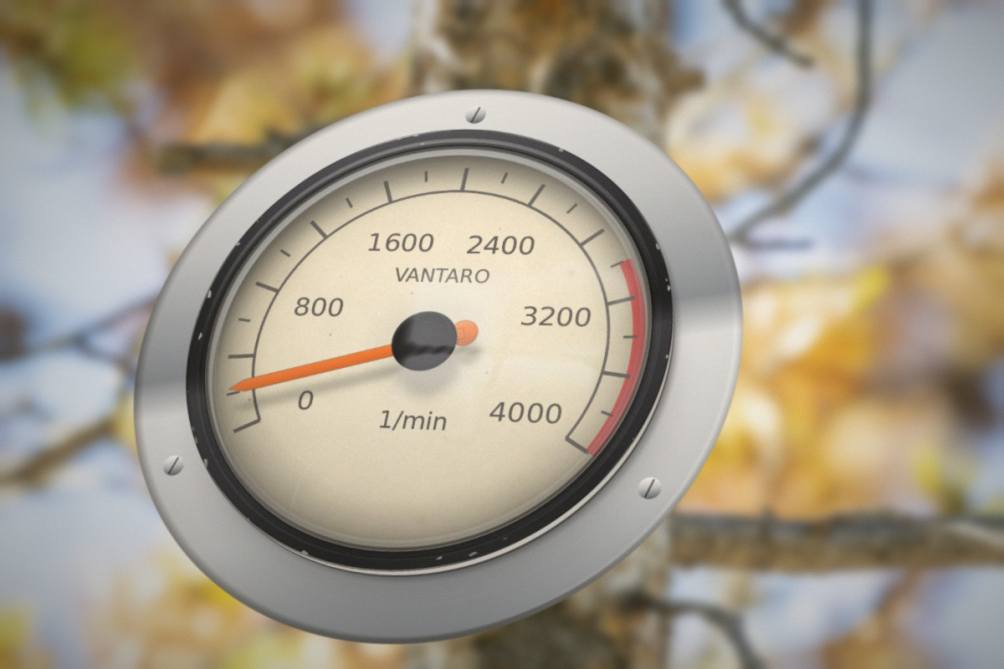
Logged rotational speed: 200 rpm
